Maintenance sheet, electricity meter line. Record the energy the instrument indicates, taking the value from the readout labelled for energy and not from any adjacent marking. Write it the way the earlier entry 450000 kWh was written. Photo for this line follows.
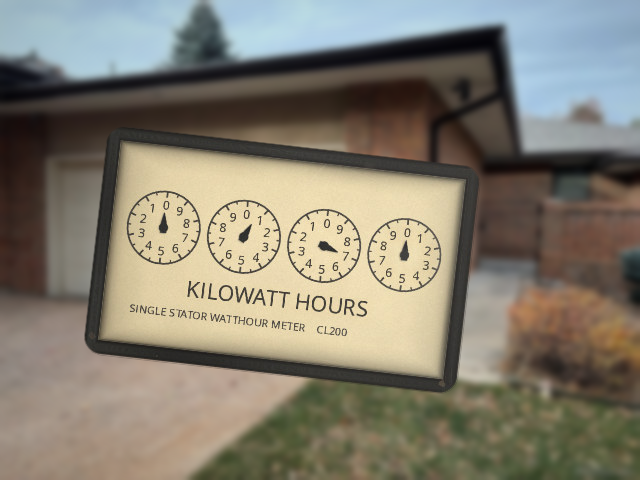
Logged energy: 70 kWh
